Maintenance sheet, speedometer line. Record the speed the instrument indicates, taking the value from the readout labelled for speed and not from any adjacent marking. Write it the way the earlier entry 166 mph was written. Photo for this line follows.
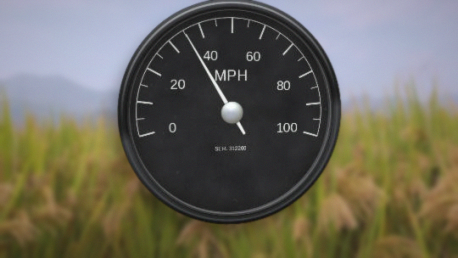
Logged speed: 35 mph
